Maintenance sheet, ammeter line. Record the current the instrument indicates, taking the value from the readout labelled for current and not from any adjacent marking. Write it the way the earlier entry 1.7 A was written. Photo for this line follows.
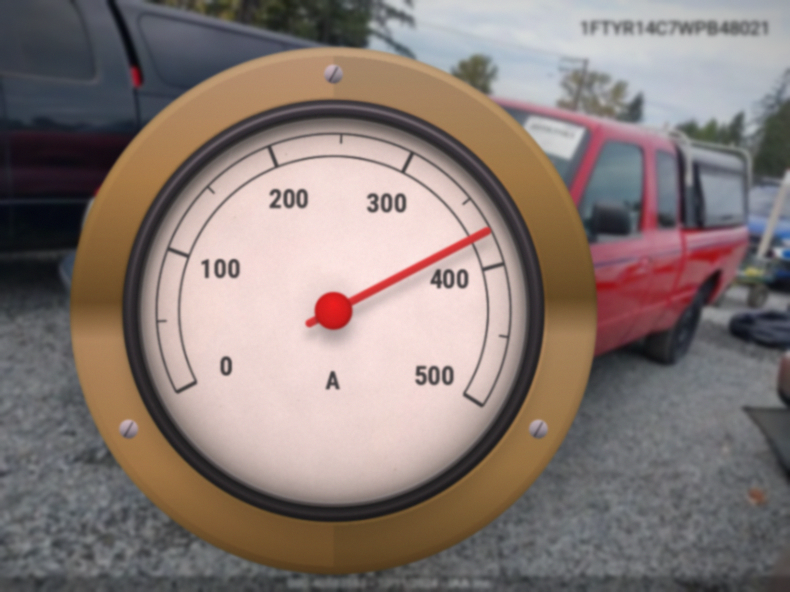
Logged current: 375 A
